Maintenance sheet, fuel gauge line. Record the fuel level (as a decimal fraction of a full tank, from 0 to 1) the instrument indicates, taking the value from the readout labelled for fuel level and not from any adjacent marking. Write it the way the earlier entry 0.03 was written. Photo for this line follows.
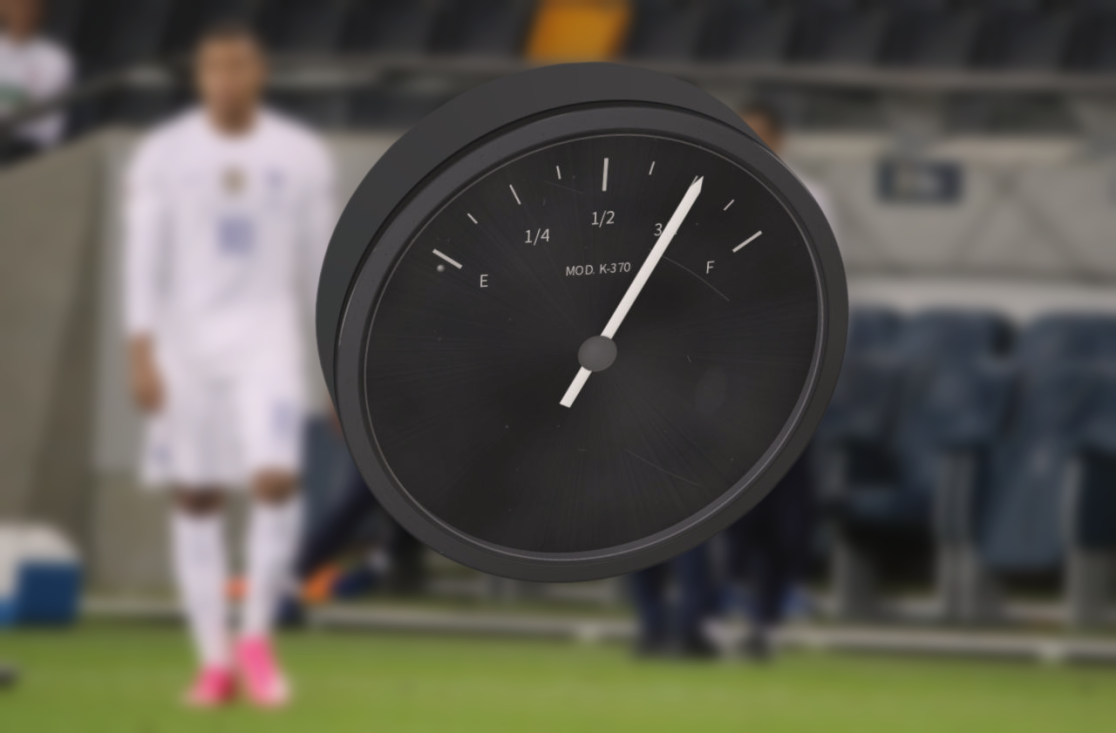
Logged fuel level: 0.75
